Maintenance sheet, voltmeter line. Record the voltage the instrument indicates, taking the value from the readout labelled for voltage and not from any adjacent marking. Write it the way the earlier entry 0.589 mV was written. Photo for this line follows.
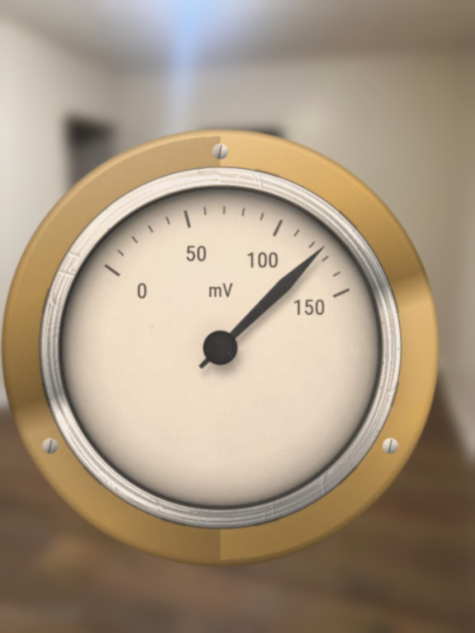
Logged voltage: 125 mV
